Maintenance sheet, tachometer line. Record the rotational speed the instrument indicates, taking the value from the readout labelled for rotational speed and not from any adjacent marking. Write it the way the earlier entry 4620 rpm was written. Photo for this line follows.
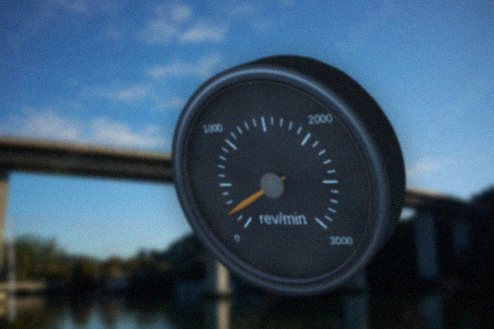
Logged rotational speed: 200 rpm
